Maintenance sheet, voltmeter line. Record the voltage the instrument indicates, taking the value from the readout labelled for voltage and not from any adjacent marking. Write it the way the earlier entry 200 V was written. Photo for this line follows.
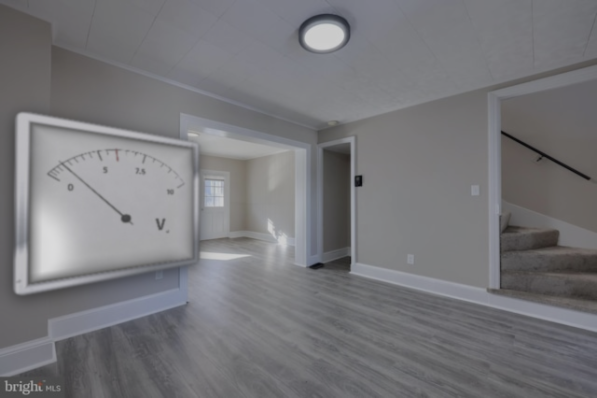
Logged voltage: 2.5 V
